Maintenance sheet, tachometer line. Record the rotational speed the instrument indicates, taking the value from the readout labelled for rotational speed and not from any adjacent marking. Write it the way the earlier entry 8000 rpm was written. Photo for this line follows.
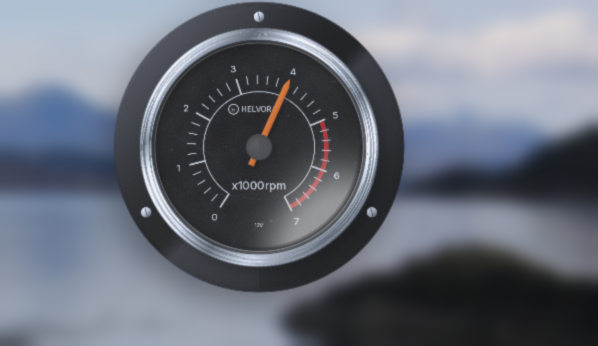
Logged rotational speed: 4000 rpm
